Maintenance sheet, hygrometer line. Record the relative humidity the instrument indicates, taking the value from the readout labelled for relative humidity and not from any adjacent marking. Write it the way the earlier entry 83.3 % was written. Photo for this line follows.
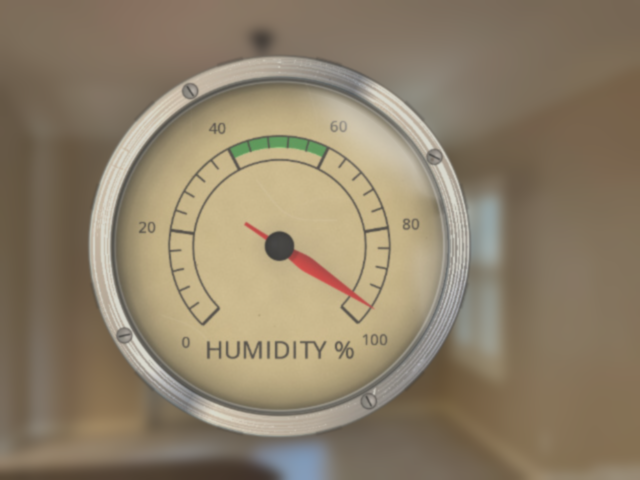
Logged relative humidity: 96 %
